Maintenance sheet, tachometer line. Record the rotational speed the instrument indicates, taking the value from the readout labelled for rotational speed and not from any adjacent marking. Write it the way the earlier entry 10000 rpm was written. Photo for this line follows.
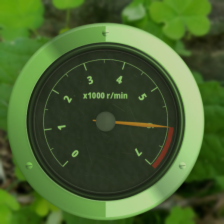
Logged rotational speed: 6000 rpm
